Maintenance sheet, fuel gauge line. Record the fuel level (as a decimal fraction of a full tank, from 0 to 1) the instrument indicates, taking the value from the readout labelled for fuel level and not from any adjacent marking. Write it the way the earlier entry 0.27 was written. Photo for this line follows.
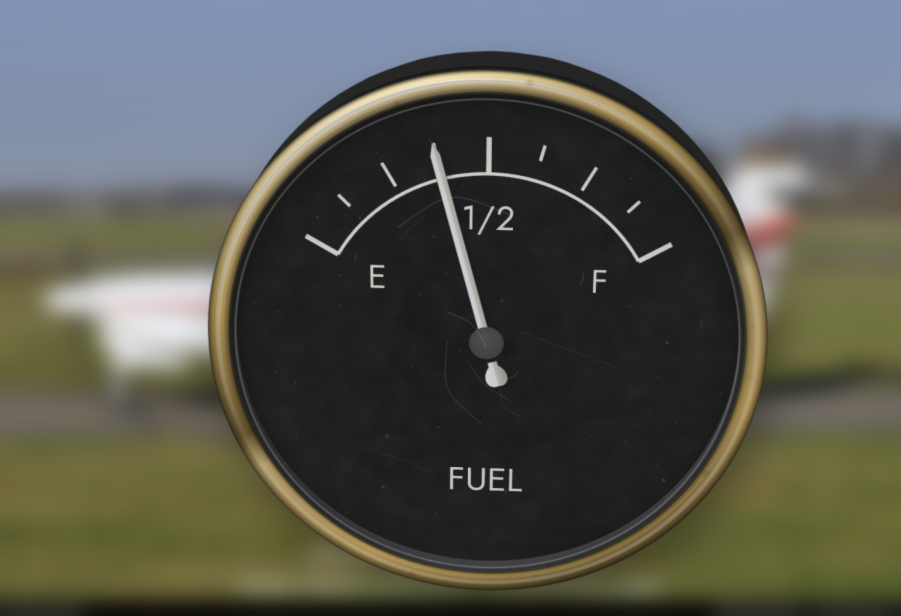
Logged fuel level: 0.375
